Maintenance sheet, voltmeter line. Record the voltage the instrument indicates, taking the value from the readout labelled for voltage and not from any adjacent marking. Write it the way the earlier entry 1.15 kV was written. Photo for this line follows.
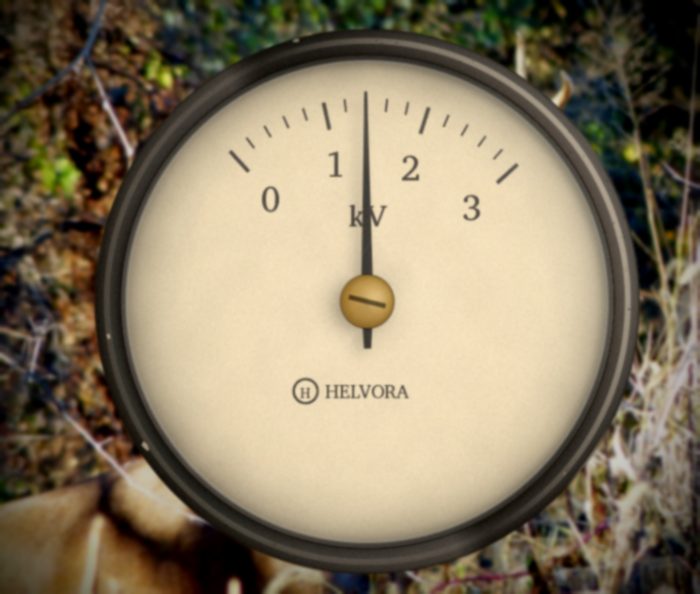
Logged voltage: 1.4 kV
